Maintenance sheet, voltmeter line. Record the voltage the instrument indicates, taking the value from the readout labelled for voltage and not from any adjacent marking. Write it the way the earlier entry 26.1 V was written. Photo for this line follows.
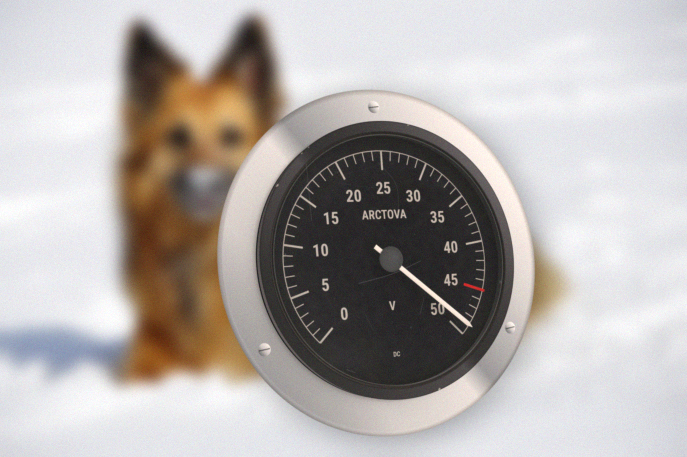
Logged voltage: 49 V
